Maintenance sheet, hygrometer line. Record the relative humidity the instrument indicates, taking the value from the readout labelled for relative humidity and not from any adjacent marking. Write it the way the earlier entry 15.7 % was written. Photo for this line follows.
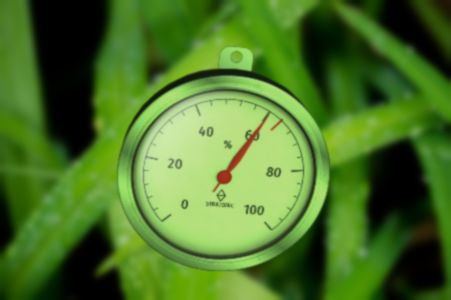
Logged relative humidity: 60 %
